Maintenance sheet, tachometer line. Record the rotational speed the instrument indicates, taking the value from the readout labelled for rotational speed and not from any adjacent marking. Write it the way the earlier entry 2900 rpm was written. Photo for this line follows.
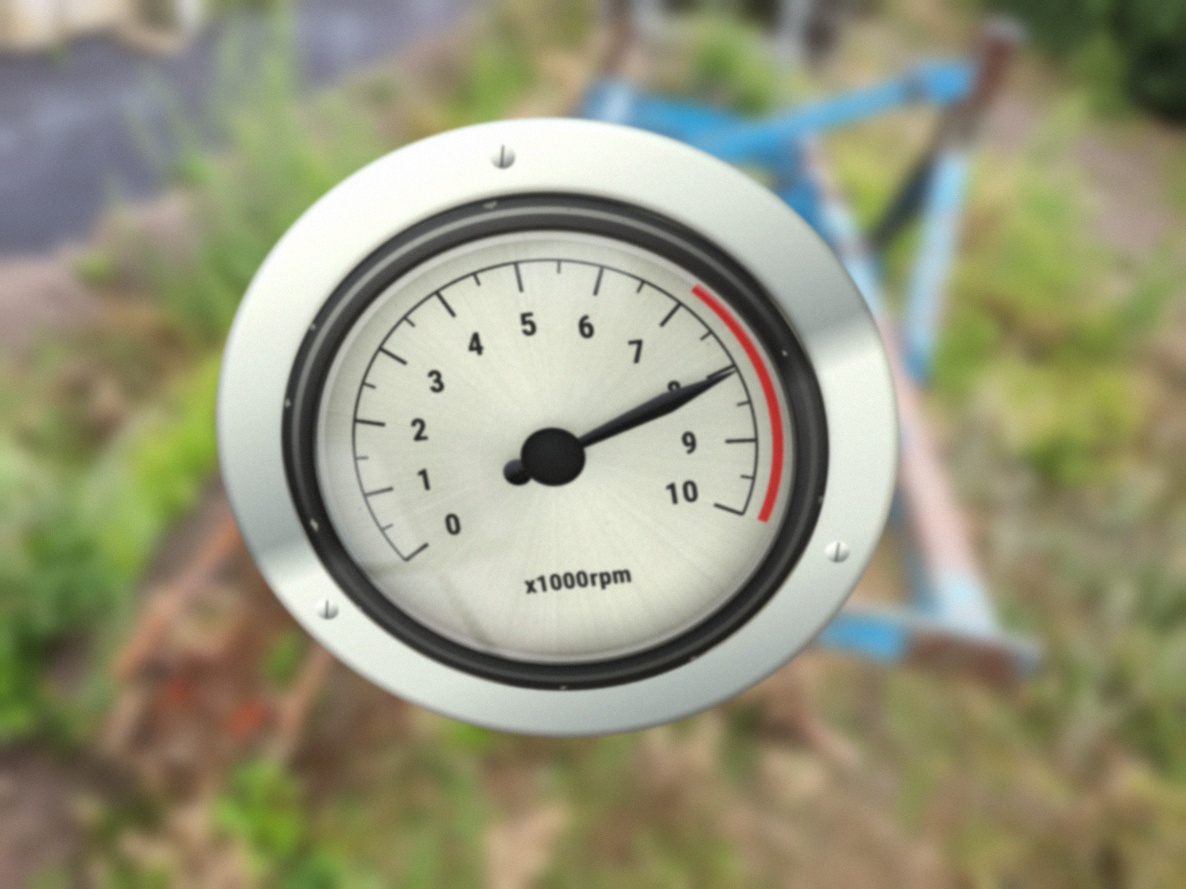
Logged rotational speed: 8000 rpm
